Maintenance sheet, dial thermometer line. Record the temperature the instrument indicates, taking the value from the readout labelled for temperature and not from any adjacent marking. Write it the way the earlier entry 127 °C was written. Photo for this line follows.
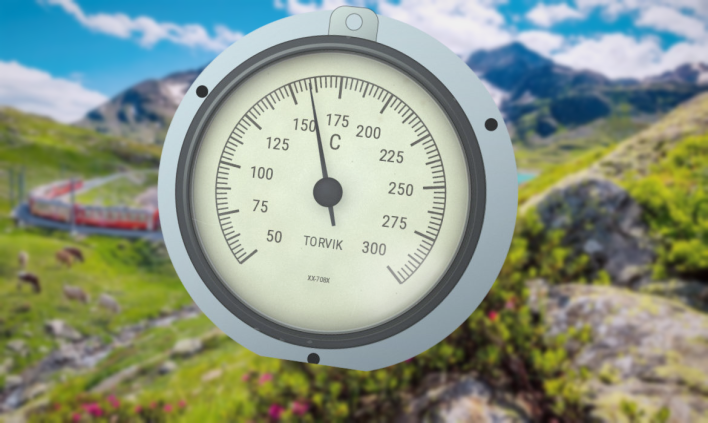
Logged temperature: 160 °C
